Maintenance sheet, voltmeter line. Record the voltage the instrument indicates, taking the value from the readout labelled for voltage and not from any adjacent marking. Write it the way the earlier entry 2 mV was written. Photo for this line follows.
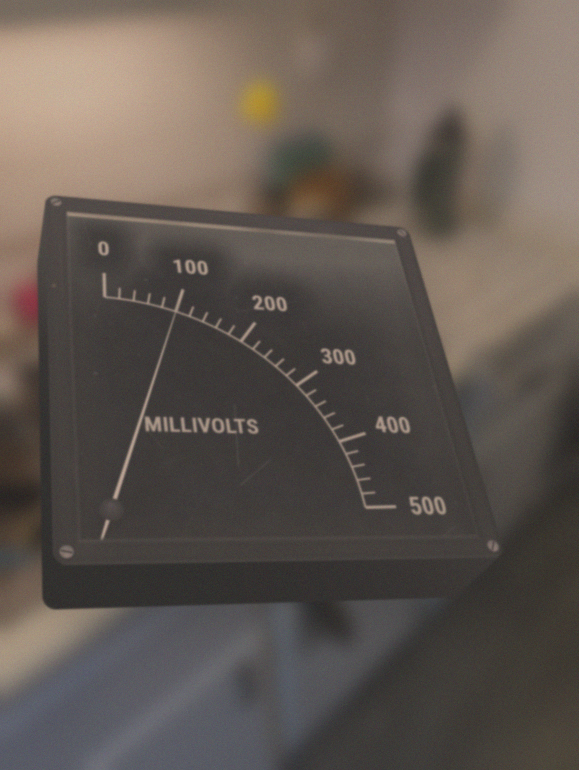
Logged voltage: 100 mV
